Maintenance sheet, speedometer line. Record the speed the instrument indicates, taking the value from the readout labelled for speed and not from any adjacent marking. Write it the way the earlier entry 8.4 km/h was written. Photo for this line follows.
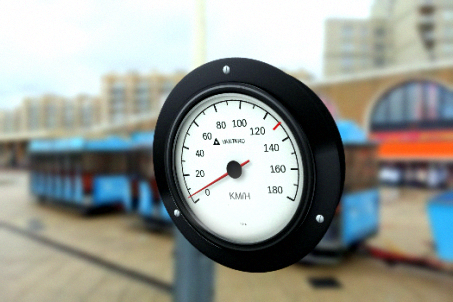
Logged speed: 5 km/h
